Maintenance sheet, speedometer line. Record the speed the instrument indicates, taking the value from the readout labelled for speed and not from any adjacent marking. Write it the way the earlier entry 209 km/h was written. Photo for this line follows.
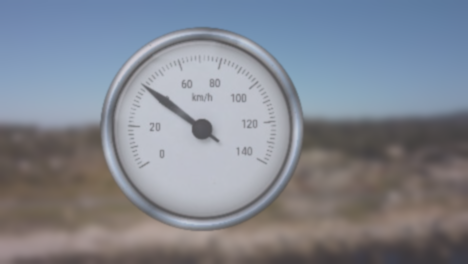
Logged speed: 40 km/h
